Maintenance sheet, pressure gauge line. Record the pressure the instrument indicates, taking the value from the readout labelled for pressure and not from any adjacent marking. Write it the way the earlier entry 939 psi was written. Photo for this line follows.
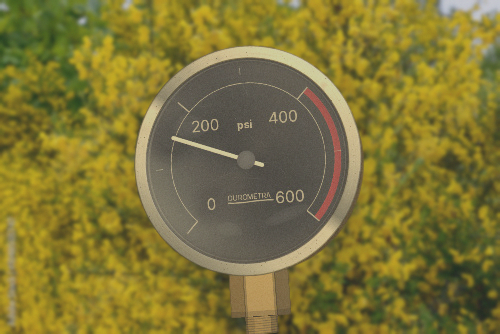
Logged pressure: 150 psi
